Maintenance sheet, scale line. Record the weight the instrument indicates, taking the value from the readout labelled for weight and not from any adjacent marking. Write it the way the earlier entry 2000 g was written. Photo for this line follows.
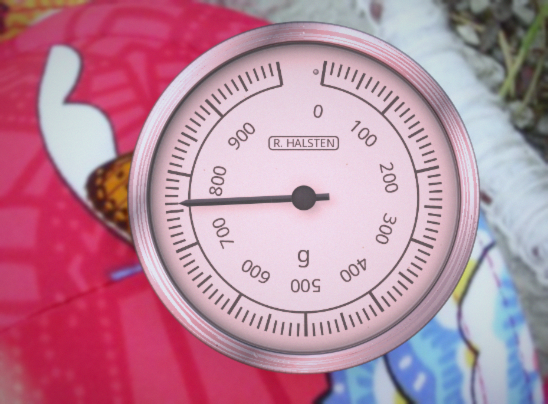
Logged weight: 760 g
